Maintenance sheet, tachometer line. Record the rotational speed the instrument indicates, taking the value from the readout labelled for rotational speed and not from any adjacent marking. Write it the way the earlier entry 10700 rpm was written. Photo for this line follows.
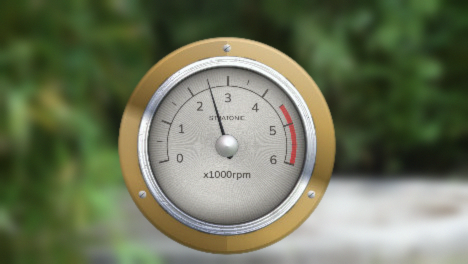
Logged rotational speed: 2500 rpm
